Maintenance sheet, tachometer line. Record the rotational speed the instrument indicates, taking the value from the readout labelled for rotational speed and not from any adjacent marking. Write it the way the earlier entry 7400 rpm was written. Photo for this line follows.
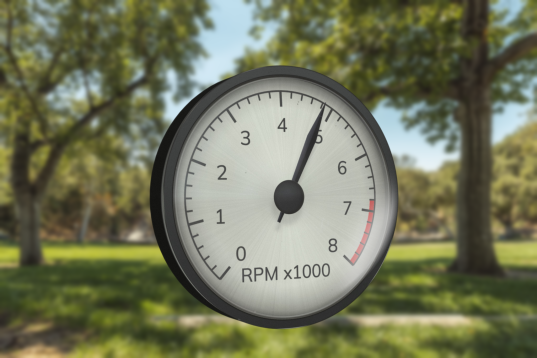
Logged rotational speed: 4800 rpm
